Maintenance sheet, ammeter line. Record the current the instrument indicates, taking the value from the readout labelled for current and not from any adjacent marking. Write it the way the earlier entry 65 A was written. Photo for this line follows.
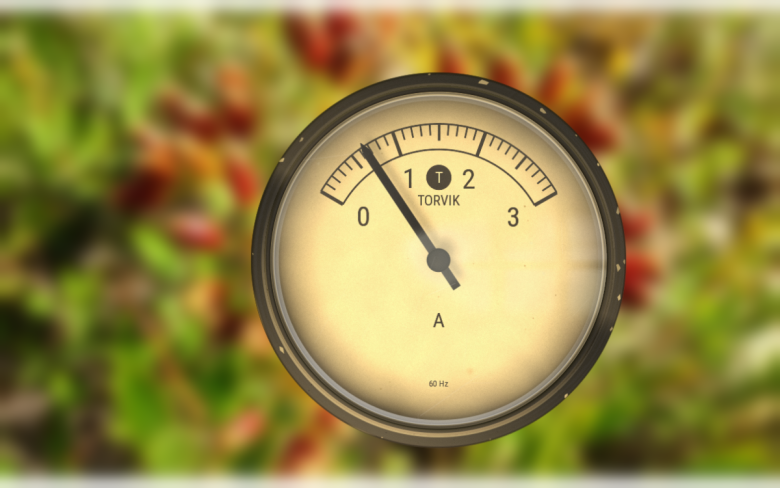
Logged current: 0.65 A
